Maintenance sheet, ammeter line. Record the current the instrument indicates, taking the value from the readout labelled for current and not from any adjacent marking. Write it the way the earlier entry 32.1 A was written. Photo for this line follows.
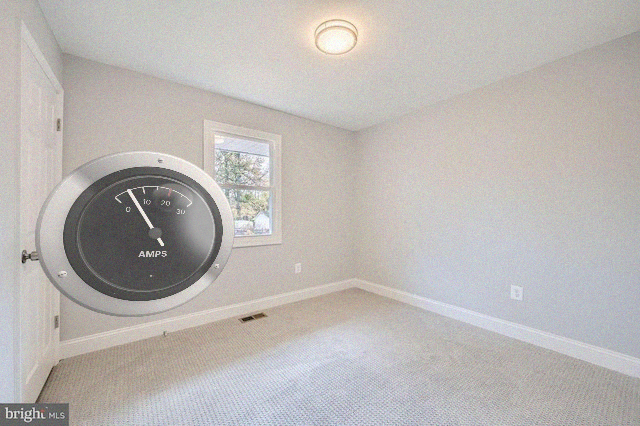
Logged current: 5 A
